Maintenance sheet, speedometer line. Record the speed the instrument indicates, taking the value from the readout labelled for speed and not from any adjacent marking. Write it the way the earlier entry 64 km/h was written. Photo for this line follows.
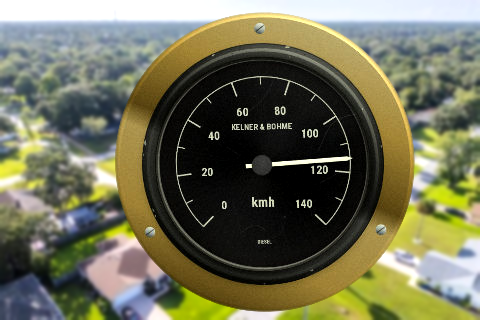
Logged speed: 115 km/h
